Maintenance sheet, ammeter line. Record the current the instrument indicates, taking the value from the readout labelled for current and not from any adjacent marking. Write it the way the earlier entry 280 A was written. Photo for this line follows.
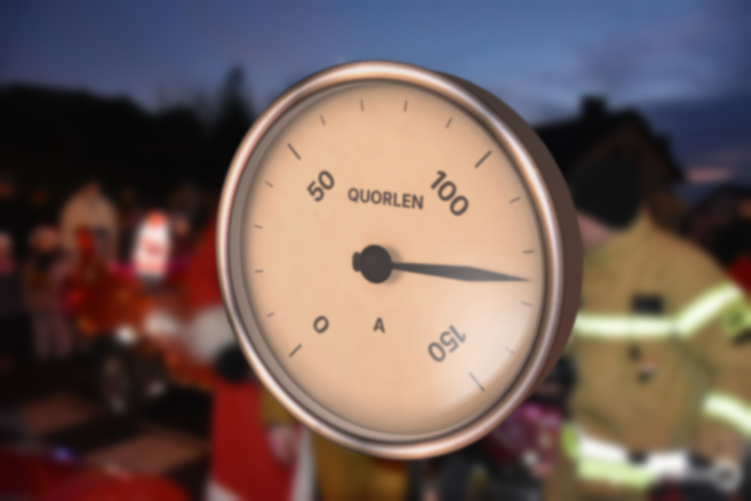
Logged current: 125 A
